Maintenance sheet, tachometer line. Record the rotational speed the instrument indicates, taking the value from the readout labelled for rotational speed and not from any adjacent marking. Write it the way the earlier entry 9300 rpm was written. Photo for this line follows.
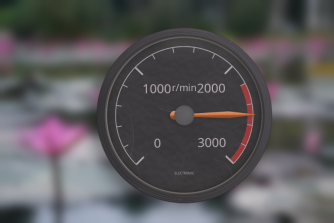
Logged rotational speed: 2500 rpm
